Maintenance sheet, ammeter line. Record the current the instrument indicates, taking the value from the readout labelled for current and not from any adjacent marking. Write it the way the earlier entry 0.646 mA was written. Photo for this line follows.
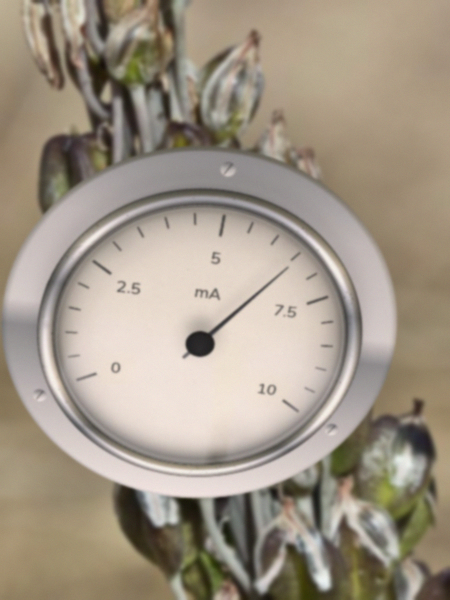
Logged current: 6.5 mA
